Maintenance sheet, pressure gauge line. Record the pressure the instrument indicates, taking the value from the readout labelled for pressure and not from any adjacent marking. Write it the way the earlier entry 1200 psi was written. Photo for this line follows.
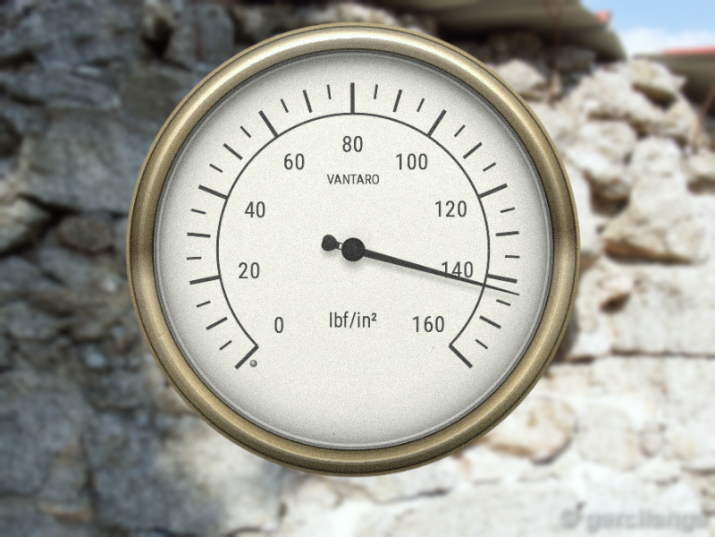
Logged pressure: 142.5 psi
